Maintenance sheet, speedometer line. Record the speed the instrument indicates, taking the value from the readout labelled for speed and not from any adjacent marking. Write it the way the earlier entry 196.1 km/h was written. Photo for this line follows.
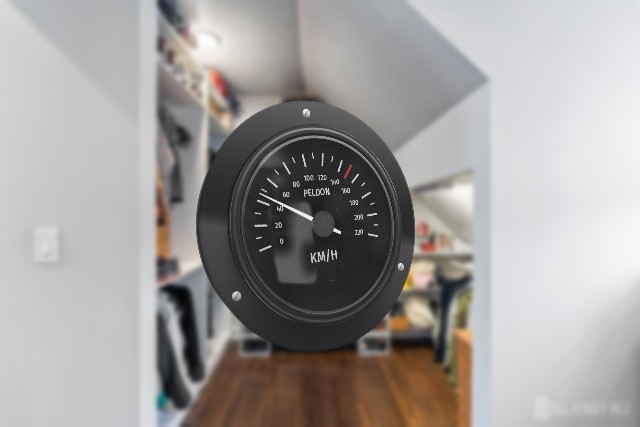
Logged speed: 45 km/h
